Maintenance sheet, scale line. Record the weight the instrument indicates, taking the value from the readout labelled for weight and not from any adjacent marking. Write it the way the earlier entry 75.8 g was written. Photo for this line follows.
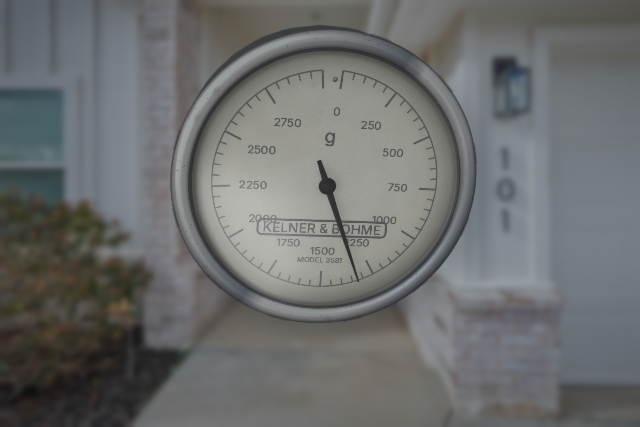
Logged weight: 1325 g
